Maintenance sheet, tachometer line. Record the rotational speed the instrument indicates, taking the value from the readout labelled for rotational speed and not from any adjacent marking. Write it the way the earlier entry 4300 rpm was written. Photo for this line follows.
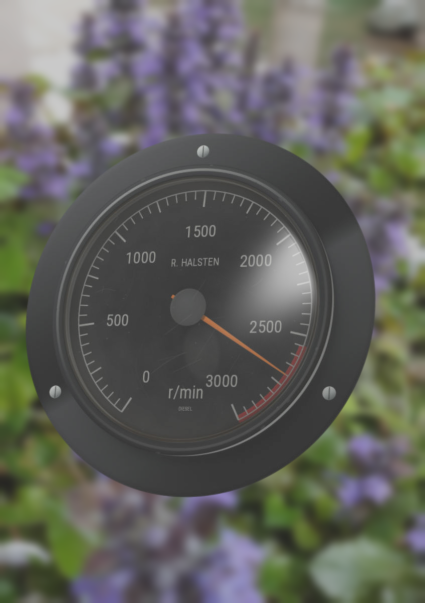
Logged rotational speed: 2700 rpm
